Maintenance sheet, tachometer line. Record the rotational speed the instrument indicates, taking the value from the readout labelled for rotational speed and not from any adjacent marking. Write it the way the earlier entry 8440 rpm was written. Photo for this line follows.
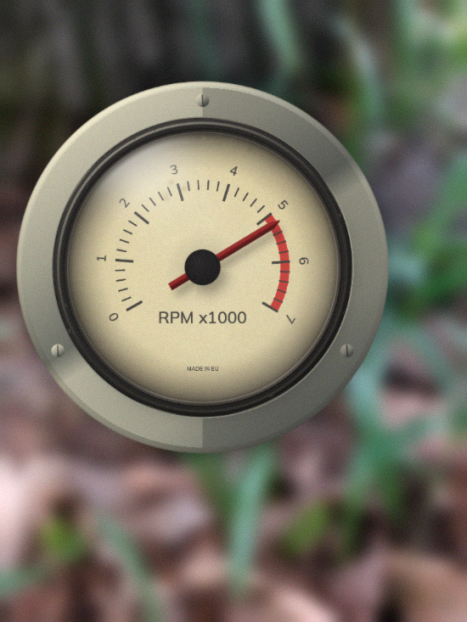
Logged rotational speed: 5200 rpm
